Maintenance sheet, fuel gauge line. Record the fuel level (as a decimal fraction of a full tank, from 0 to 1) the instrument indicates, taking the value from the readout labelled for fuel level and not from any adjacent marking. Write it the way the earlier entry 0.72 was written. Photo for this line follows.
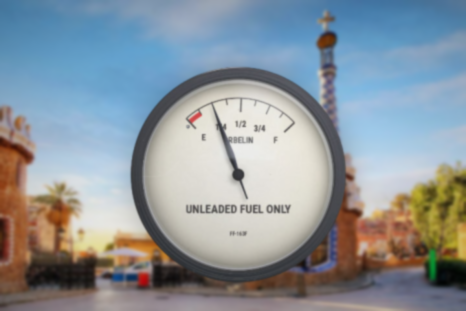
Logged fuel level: 0.25
